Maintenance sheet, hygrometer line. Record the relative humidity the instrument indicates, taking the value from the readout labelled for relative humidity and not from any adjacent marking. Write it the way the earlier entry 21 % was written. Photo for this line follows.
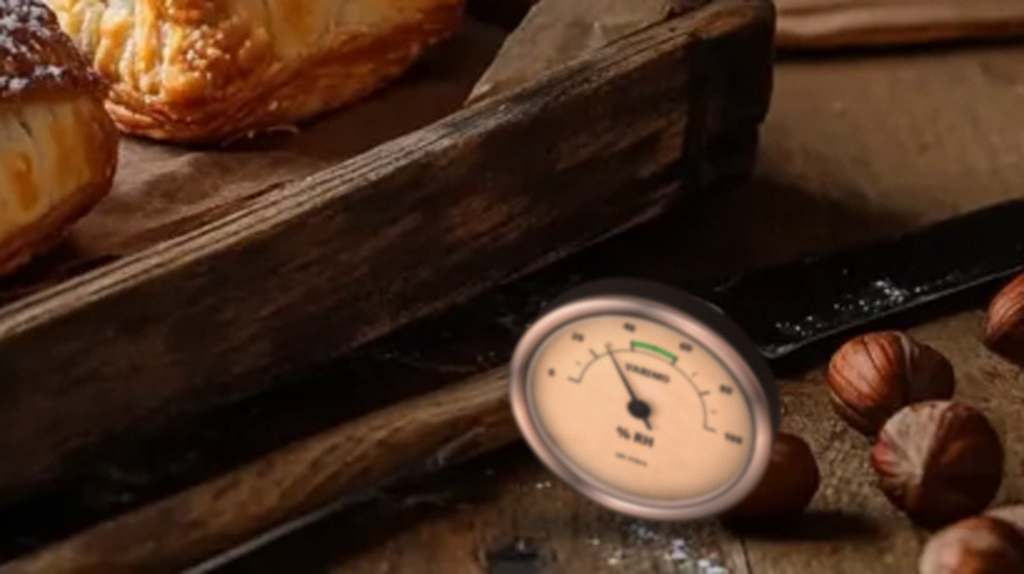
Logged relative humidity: 30 %
